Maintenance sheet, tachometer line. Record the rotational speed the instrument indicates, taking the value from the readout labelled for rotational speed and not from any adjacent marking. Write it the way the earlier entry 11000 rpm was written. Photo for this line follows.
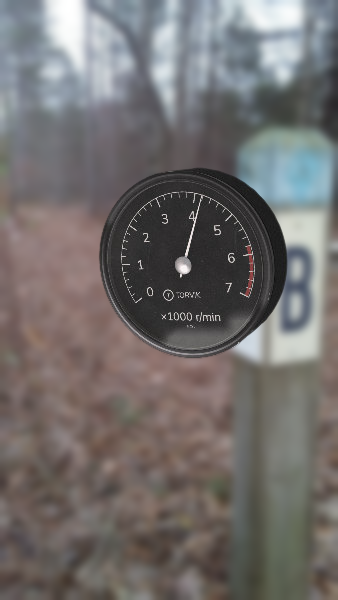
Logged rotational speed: 4200 rpm
